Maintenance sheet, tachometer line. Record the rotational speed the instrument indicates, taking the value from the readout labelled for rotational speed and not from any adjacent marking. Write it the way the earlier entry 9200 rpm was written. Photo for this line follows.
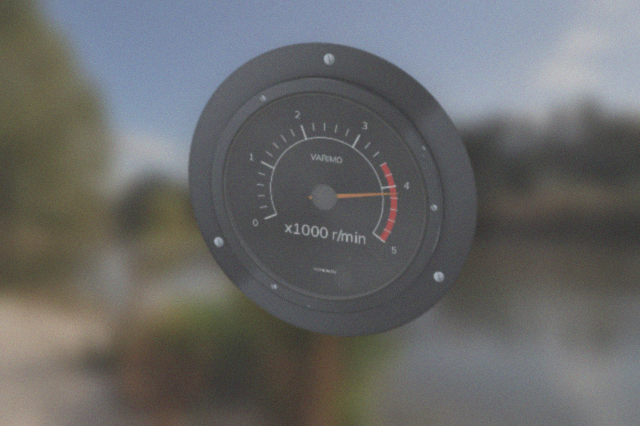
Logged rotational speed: 4100 rpm
